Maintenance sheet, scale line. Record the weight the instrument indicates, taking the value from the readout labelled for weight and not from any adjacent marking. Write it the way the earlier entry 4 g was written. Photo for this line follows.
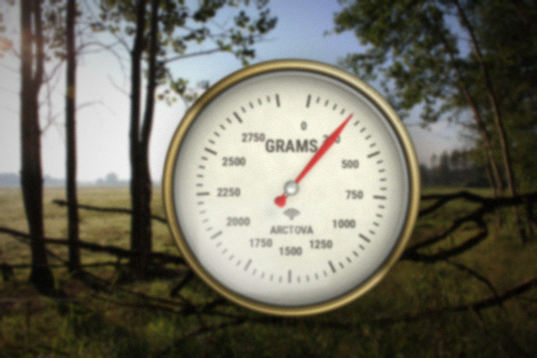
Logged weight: 250 g
